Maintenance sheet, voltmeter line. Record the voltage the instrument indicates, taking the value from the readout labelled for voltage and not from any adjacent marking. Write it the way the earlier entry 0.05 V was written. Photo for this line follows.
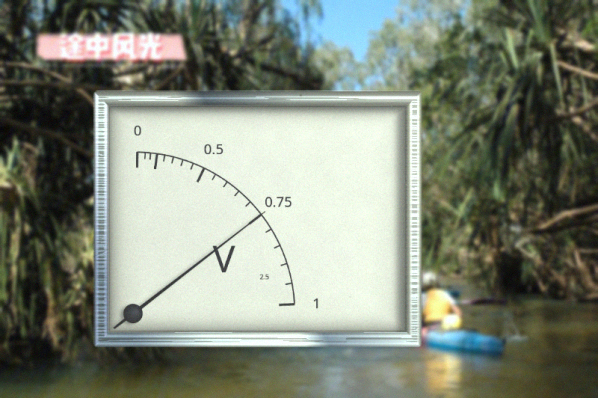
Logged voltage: 0.75 V
